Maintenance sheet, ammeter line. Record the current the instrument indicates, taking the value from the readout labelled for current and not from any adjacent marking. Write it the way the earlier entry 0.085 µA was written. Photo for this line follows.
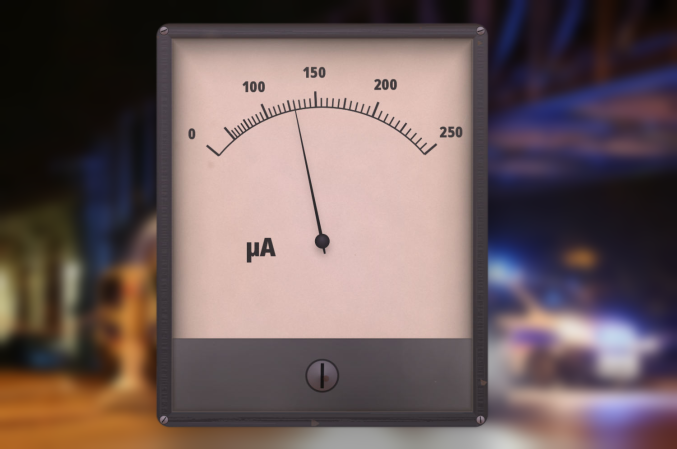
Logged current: 130 µA
